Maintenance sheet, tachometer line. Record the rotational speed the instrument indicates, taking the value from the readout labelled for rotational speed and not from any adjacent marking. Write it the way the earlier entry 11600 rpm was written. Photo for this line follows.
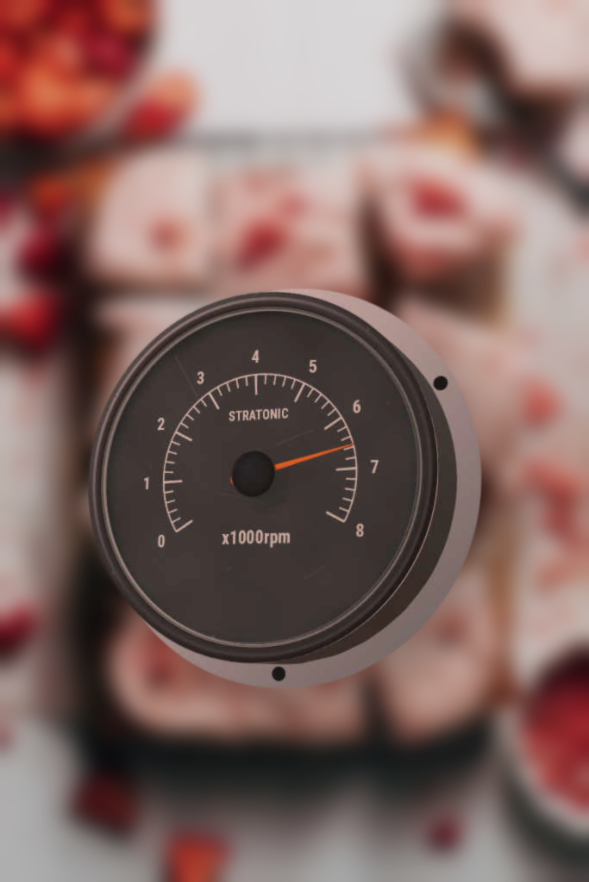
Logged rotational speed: 6600 rpm
